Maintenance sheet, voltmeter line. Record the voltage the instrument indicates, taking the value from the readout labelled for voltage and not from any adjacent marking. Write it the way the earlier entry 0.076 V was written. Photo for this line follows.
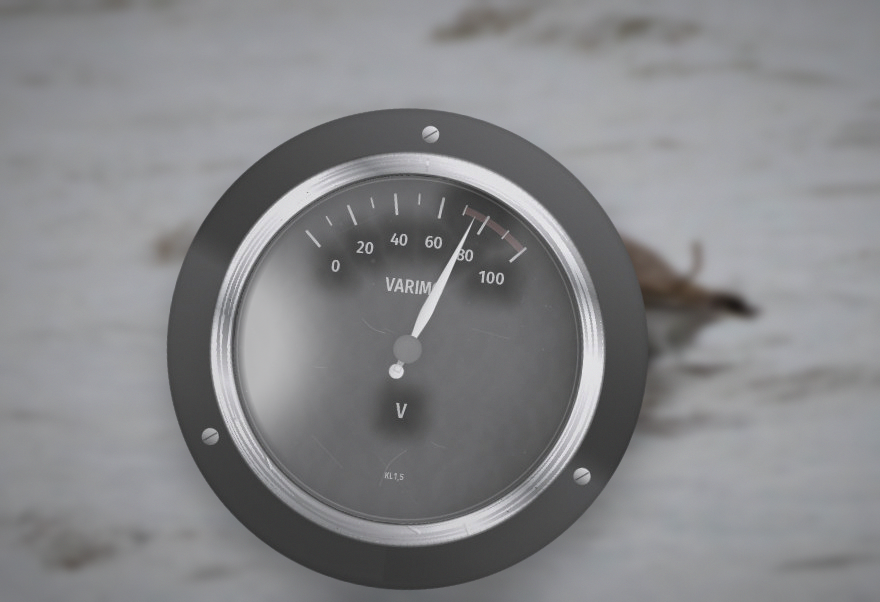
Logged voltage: 75 V
